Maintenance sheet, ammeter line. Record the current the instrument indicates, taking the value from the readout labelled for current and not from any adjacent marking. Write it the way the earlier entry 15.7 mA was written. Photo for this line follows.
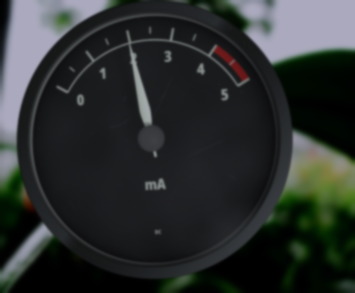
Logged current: 2 mA
